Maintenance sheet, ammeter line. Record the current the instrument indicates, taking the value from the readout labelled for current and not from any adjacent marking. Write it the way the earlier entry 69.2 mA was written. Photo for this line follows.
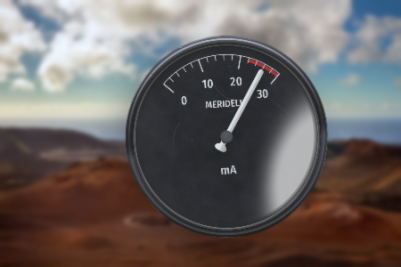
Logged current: 26 mA
